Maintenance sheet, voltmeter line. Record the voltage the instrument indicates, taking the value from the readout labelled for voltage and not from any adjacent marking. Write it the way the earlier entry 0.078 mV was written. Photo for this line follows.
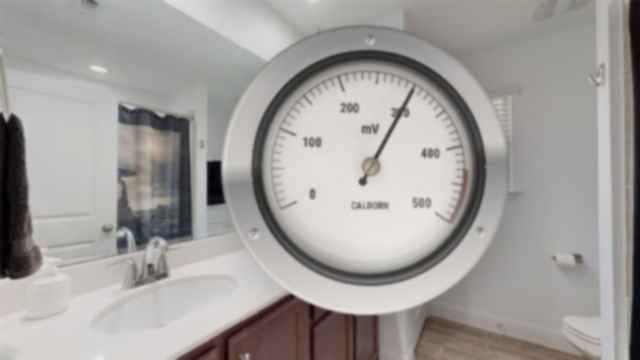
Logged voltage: 300 mV
